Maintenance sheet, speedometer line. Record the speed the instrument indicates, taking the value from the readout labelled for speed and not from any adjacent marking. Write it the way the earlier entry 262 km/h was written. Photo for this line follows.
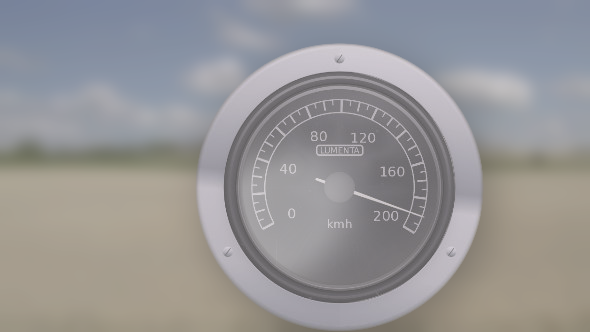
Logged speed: 190 km/h
